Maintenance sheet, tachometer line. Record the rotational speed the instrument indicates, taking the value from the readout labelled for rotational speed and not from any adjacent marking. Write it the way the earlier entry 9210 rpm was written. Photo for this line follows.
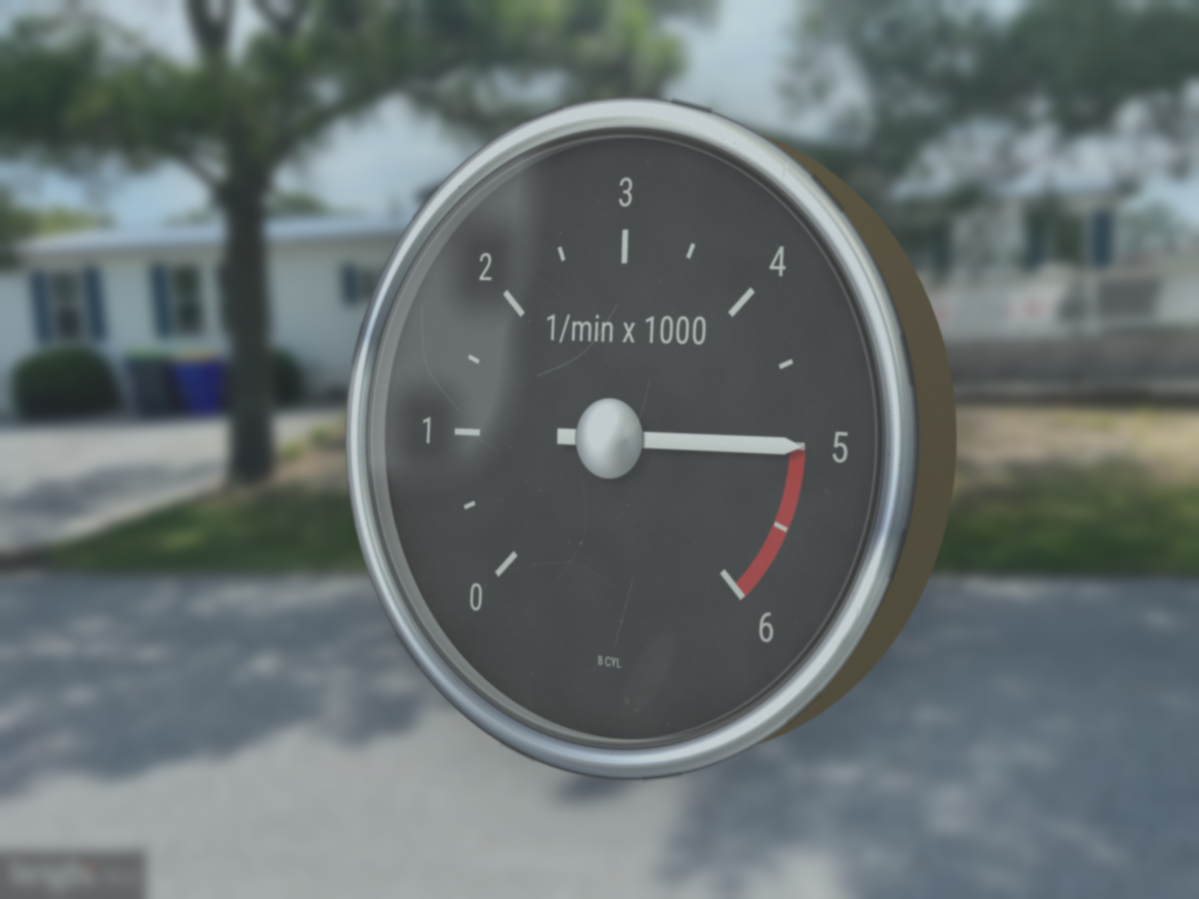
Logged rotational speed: 5000 rpm
